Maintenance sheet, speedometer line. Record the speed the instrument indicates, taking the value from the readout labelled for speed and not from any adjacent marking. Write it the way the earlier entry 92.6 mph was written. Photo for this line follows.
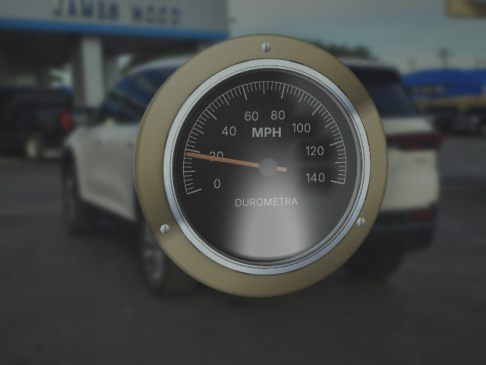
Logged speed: 18 mph
